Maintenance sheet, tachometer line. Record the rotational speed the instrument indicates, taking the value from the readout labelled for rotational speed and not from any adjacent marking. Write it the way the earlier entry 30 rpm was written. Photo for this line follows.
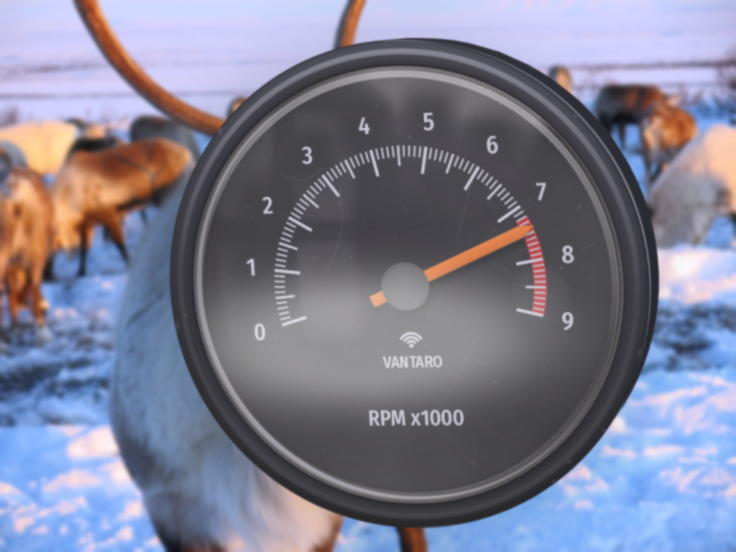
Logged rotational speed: 7400 rpm
